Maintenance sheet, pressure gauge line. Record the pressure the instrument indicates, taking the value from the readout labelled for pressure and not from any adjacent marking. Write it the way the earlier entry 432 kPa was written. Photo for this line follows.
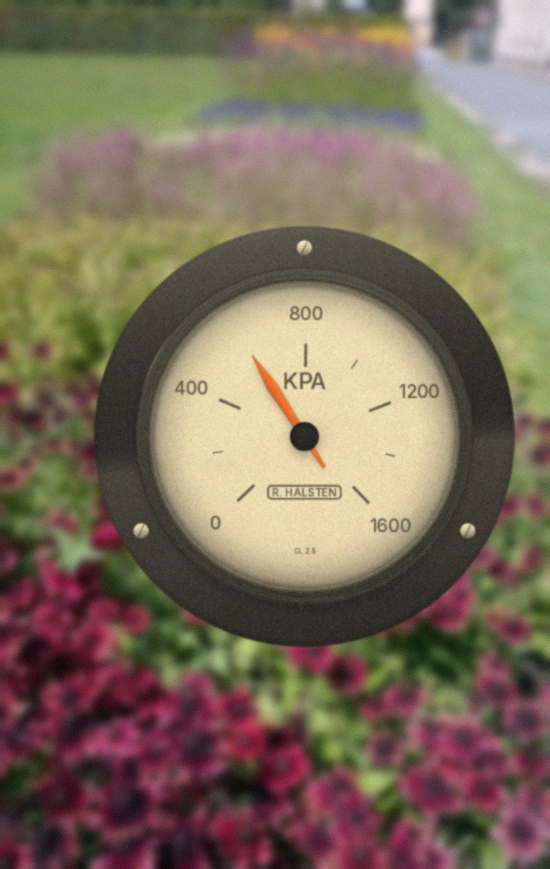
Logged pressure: 600 kPa
